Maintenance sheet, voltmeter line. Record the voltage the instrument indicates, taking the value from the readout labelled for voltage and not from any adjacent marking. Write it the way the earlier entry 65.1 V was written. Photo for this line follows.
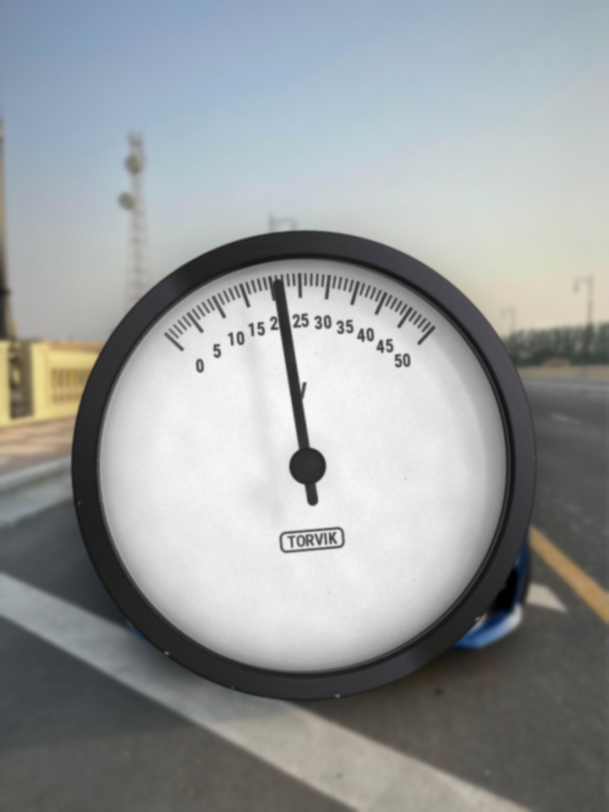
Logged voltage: 21 V
